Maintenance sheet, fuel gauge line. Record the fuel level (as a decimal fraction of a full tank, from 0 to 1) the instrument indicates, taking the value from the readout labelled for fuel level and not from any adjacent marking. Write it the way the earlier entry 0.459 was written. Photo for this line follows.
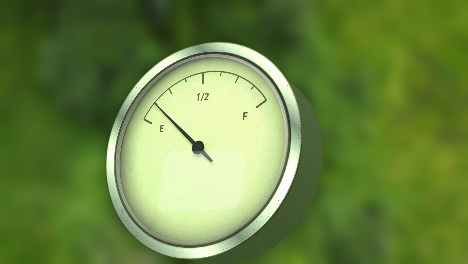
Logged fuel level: 0.125
